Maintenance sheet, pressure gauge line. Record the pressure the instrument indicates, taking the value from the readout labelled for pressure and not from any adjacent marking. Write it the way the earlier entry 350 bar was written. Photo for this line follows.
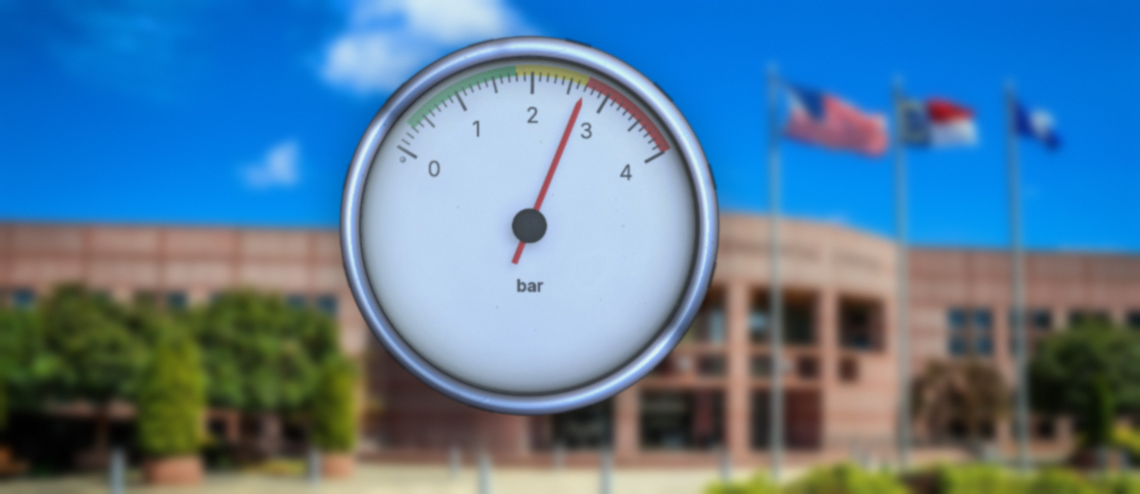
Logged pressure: 2.7 bar
